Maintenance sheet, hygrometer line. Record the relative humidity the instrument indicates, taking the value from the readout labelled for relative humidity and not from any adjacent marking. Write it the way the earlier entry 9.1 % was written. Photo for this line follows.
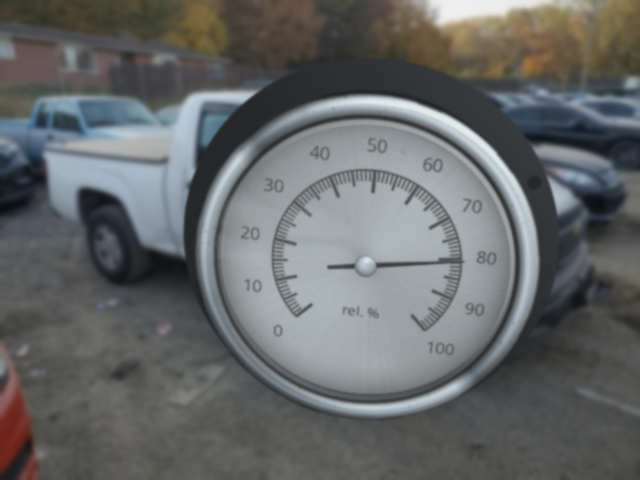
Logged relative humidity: 80 %
